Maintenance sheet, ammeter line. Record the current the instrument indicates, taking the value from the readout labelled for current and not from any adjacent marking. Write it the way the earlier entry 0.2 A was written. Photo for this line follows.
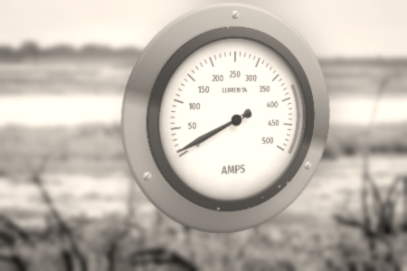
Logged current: 10 A
